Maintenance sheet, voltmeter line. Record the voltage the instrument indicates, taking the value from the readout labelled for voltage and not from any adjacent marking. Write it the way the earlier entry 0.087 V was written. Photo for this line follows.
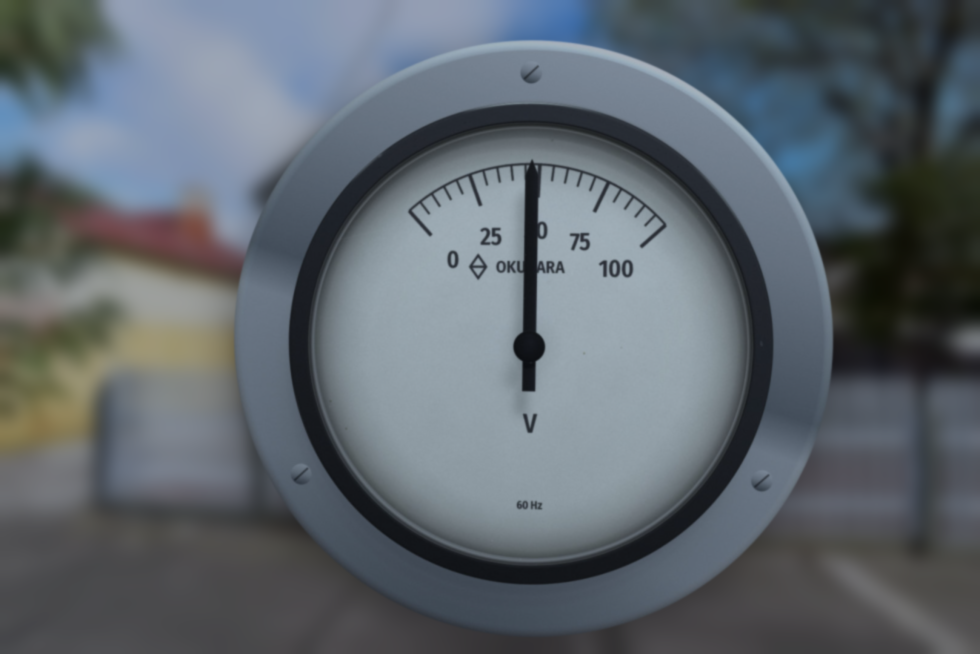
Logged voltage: 47.5 V
